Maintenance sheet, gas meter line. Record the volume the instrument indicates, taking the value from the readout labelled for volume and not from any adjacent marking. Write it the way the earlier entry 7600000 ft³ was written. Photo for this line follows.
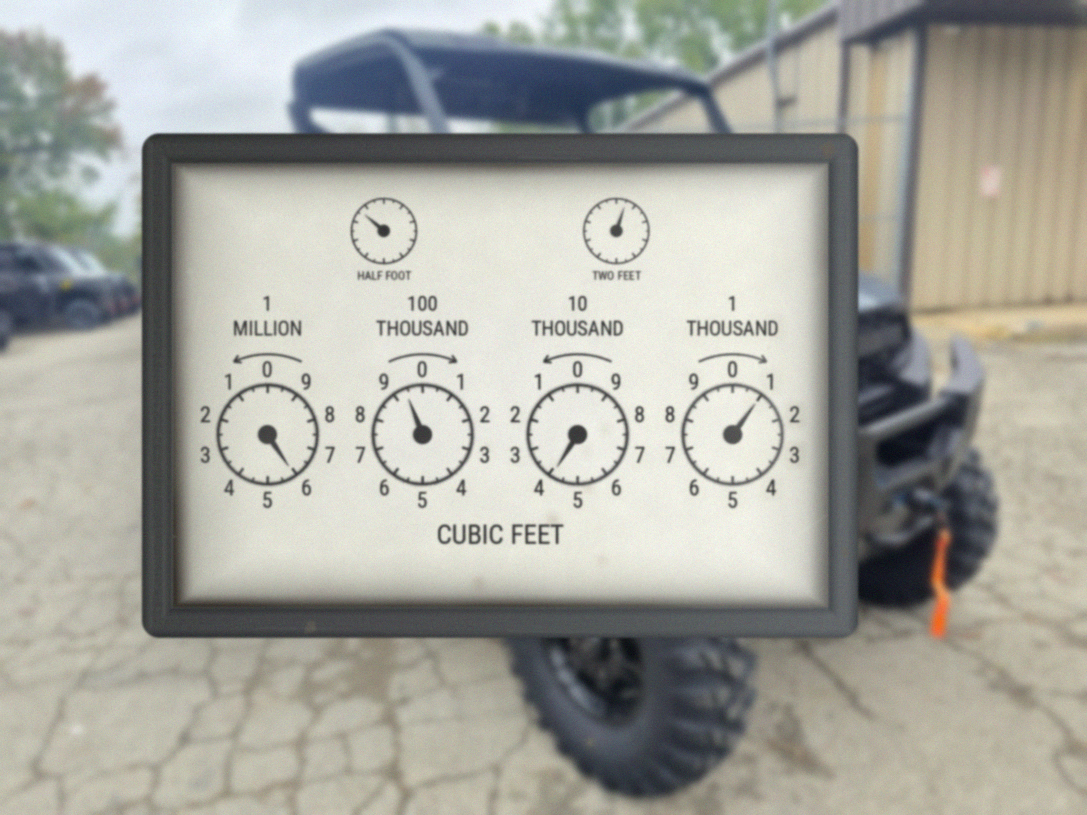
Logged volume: 594100 ft³
